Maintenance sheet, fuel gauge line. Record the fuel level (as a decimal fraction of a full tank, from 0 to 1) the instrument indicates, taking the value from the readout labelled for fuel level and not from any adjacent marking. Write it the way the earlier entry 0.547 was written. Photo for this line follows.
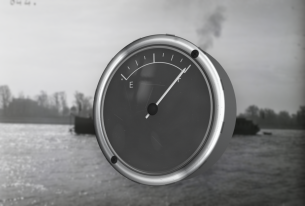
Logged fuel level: 1
